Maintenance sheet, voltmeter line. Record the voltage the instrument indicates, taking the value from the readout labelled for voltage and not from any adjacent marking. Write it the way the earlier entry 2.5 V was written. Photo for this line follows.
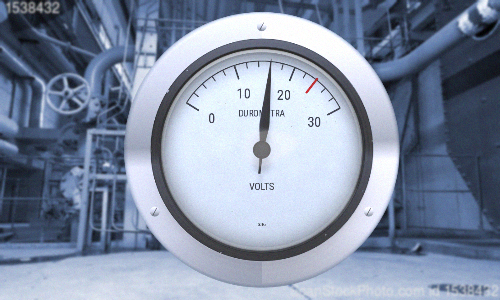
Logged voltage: 16 V
